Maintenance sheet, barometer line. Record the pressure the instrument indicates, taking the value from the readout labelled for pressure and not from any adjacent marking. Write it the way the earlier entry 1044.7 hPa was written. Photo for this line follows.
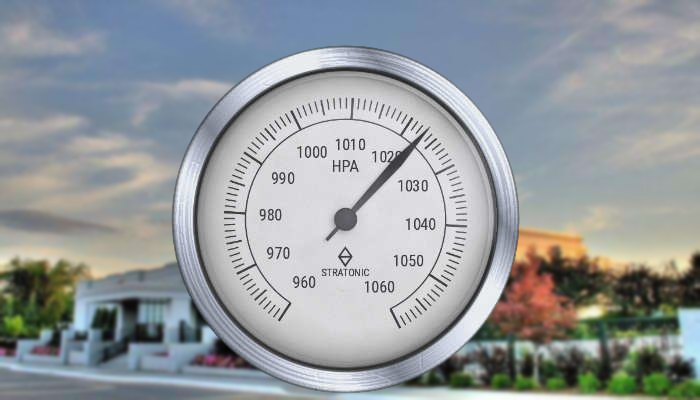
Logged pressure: 1023 hPa
